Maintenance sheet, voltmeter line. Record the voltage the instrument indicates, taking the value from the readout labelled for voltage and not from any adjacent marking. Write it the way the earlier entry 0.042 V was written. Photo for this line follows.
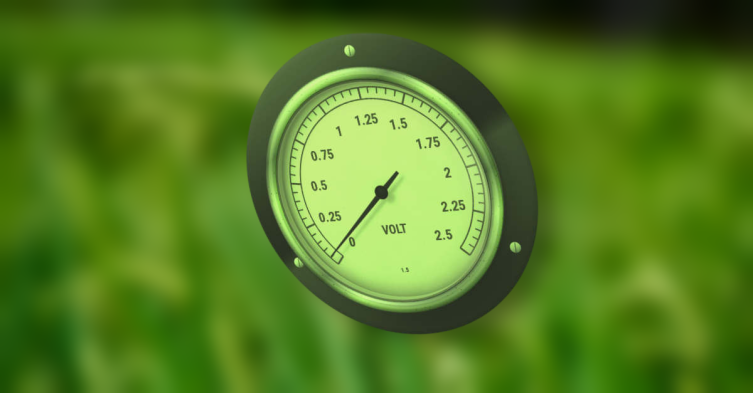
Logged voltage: 0.05 V
